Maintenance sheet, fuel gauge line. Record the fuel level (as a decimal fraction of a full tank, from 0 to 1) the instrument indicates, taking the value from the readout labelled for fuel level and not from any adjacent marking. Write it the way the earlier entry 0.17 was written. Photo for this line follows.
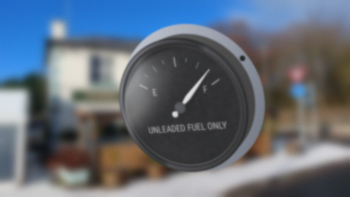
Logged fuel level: 0.875
